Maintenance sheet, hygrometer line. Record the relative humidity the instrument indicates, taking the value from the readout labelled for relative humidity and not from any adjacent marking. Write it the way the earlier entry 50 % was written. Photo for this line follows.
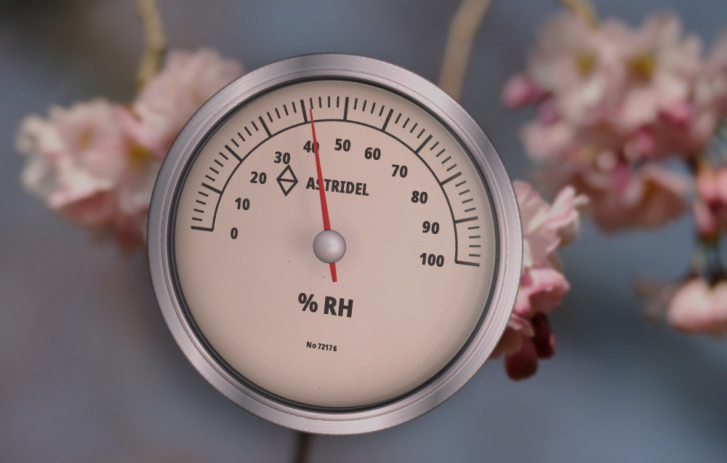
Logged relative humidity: 42 %
